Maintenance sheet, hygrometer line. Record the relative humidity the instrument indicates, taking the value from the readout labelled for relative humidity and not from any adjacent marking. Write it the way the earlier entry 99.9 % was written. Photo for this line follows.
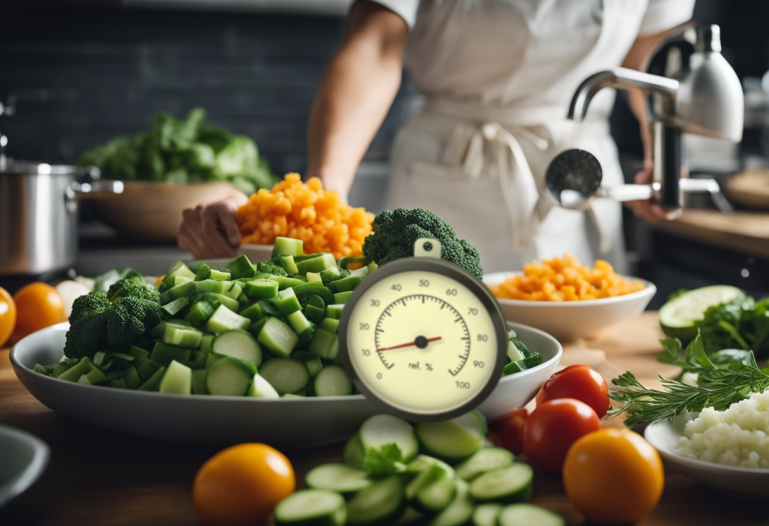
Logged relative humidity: 10 %
